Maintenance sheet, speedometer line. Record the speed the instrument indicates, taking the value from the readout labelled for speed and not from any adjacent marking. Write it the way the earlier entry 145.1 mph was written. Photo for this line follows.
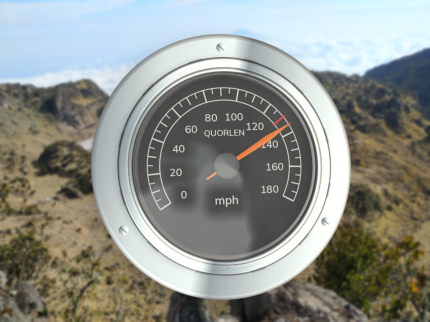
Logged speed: 135 mph
